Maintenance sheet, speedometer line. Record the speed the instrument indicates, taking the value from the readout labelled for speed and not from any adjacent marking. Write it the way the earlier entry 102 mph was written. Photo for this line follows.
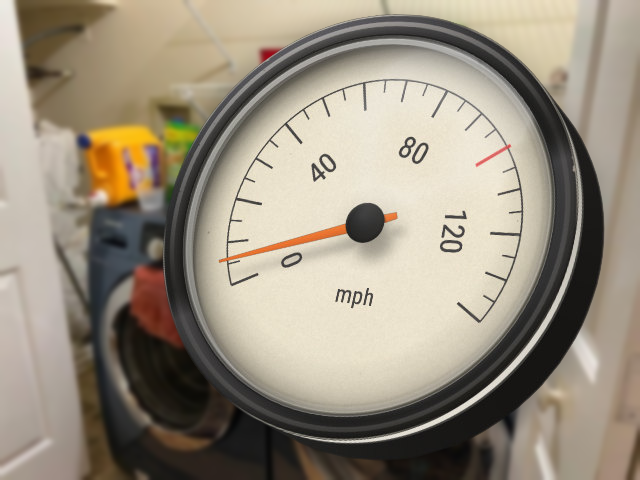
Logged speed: 5 mph
